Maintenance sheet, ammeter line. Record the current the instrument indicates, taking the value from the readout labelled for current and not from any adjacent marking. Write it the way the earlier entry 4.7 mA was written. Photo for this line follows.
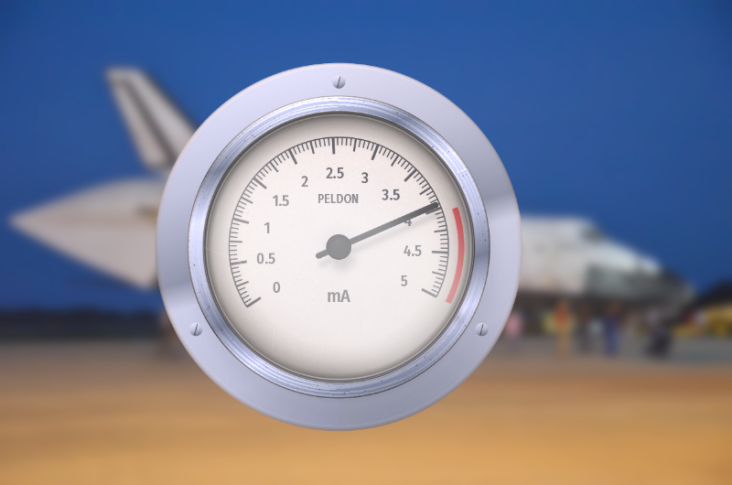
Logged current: 3.95 mA
